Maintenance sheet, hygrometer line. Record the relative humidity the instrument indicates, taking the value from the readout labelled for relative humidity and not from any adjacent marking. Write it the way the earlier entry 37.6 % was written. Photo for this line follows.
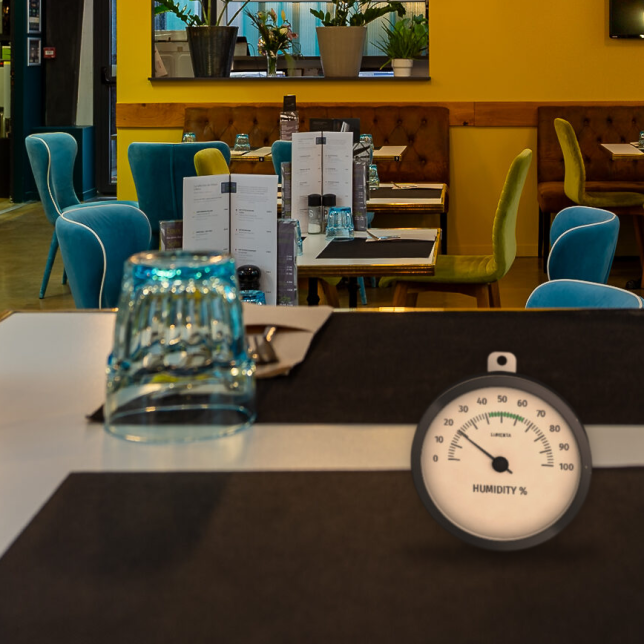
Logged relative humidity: 20 %
